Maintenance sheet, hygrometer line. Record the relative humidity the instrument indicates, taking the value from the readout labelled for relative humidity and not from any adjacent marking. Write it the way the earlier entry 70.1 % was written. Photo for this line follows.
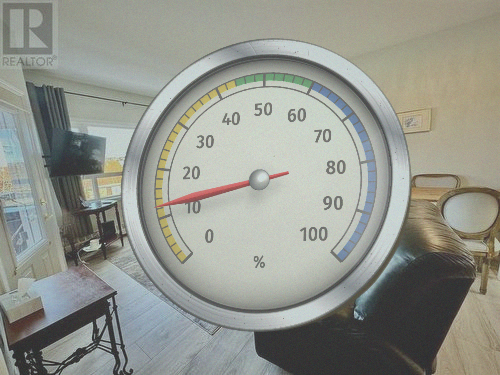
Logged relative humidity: 12 %
